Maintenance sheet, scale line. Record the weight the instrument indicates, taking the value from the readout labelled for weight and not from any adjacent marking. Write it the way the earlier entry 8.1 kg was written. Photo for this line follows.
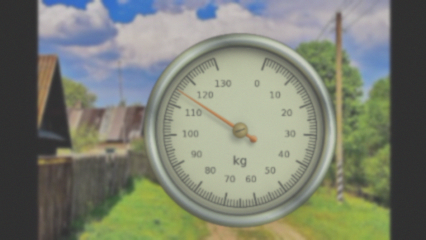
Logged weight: 115 kg
